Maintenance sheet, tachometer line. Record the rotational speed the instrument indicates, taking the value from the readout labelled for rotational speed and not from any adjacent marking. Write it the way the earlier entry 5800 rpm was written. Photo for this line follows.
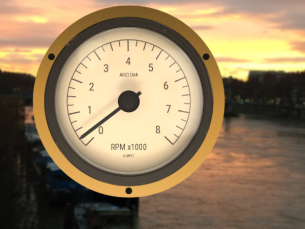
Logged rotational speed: 250 rpm
